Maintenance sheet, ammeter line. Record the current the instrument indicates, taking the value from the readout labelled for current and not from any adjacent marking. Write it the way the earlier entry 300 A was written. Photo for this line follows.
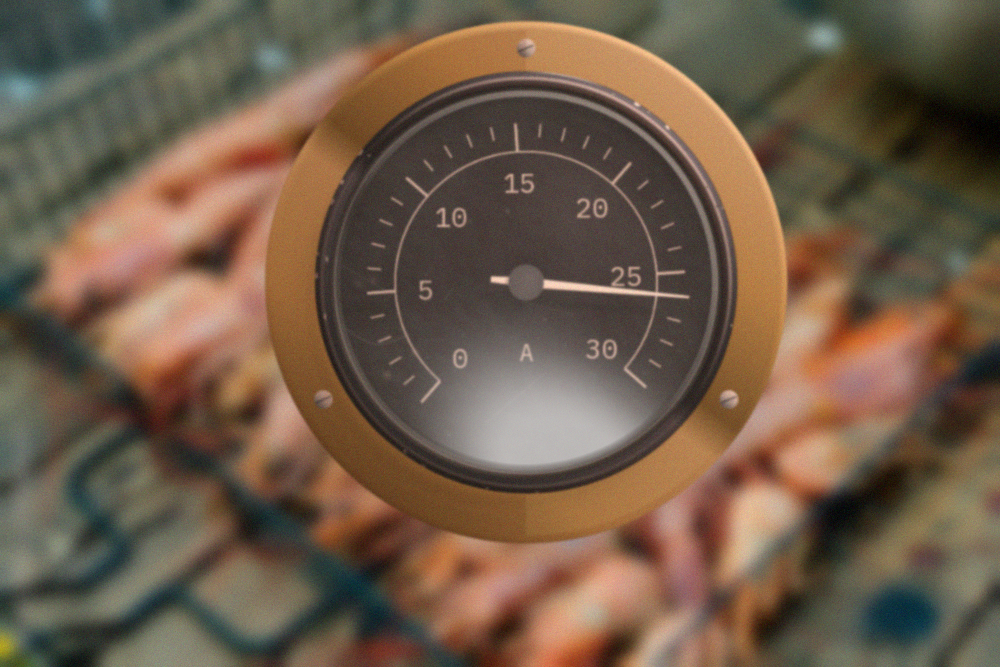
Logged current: 26 A
